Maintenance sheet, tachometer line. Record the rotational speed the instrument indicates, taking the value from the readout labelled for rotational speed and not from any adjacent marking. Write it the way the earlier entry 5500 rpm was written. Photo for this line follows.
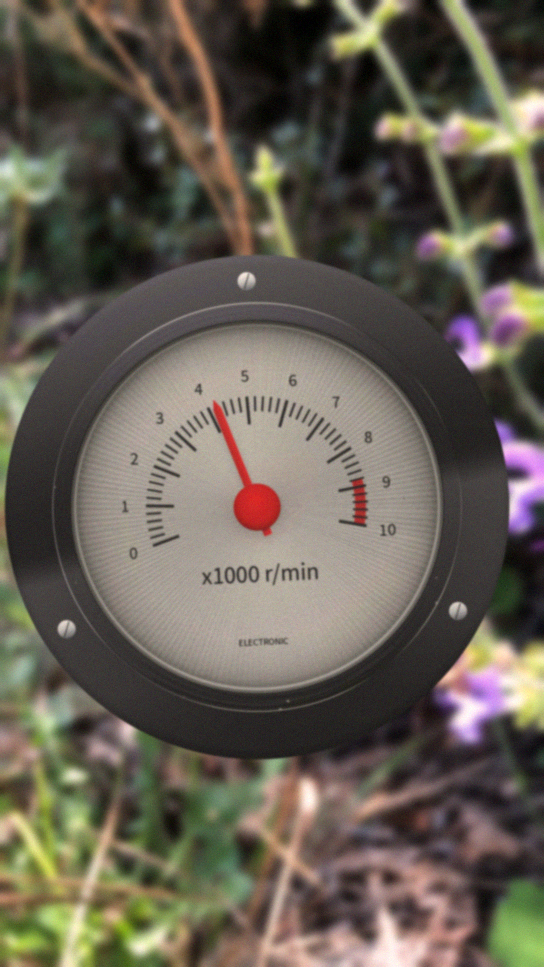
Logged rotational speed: 4200 rpm
